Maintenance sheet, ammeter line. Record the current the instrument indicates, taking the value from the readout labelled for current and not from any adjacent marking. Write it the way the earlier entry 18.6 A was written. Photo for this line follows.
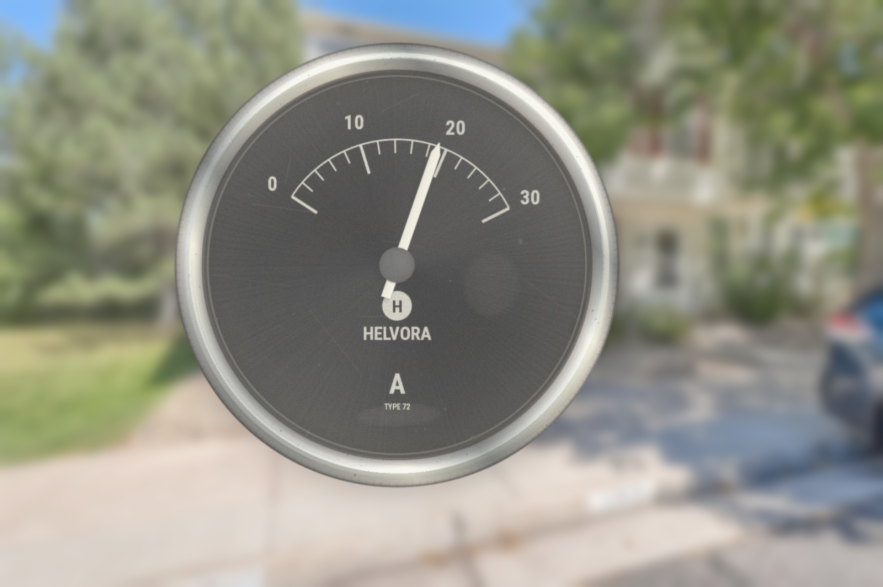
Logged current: 19 A
